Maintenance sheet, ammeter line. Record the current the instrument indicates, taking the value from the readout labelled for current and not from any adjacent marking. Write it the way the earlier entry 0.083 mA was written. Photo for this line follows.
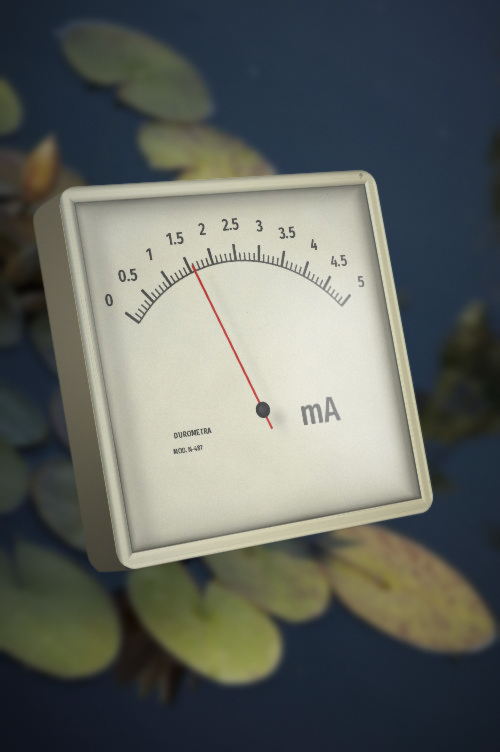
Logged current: 1.5 mA
